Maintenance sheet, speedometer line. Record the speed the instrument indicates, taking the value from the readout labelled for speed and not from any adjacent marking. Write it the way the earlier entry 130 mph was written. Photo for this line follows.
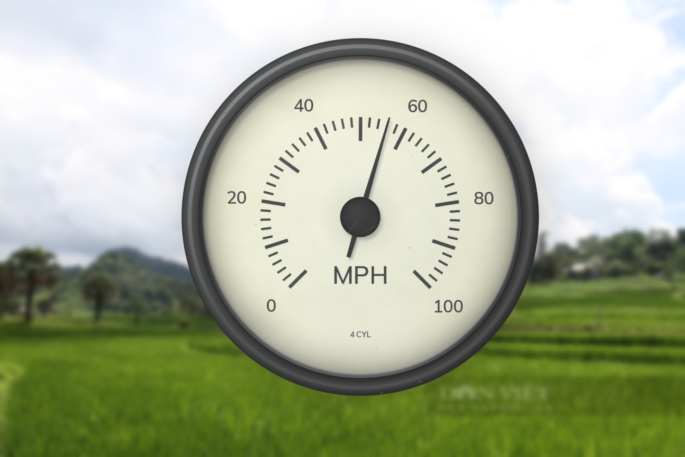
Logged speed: 56 mph
